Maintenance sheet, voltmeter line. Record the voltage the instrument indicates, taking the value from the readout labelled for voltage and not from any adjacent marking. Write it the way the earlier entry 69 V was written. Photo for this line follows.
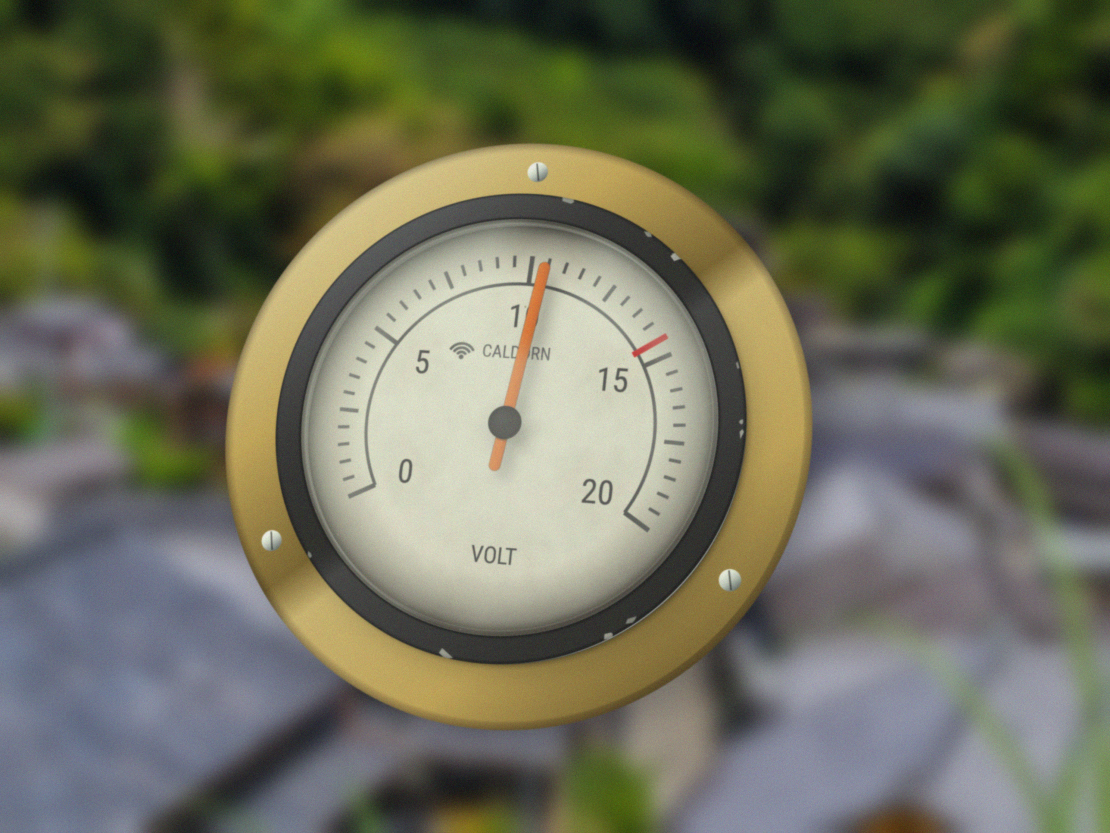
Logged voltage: 10.5 V
